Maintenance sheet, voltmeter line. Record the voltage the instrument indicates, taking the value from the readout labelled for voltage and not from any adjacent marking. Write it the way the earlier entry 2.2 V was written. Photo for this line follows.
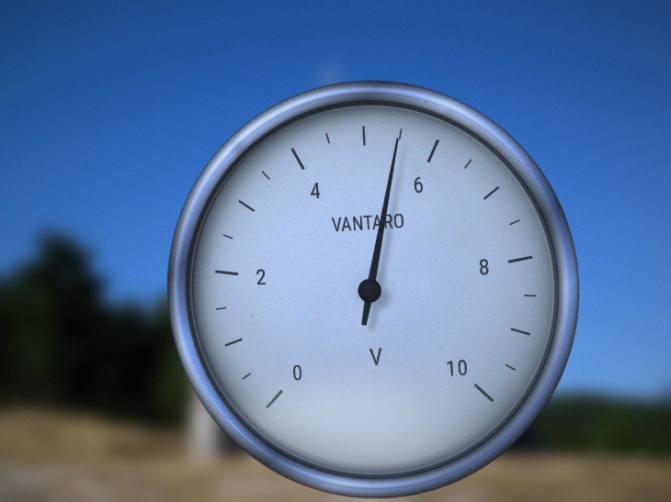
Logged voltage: 5.5 V
